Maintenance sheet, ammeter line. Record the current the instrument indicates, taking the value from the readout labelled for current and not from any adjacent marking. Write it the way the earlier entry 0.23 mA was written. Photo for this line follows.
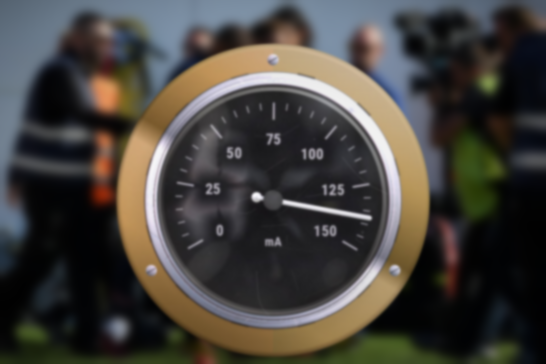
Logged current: 137.5 mA
